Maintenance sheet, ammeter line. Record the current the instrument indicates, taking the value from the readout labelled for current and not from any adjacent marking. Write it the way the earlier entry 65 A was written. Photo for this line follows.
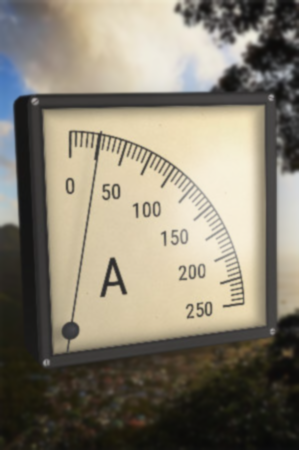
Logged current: 25 A
